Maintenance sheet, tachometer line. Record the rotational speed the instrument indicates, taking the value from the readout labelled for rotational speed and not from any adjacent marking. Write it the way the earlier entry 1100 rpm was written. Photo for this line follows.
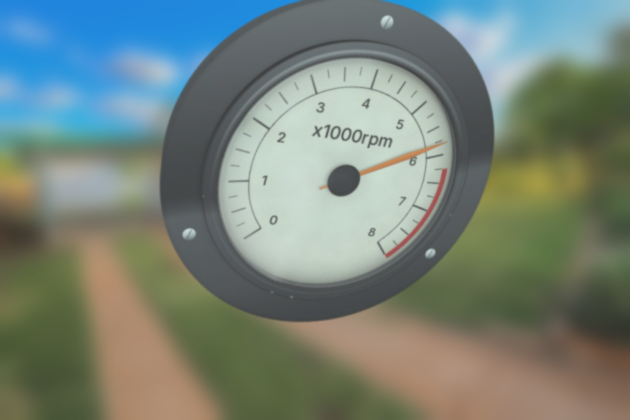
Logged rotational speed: 5750 rpm
